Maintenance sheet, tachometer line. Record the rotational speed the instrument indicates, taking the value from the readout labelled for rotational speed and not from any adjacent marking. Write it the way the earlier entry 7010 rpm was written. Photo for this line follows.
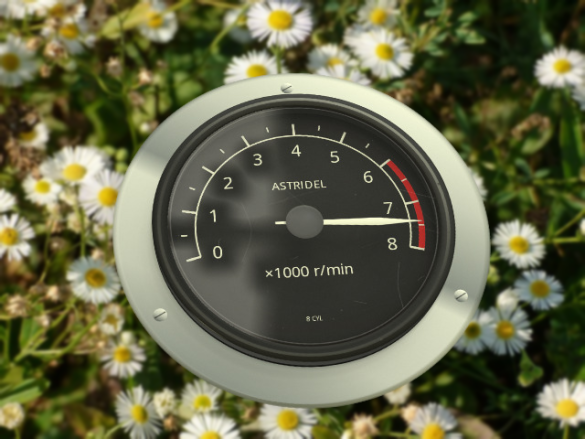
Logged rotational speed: 7500 rpm
